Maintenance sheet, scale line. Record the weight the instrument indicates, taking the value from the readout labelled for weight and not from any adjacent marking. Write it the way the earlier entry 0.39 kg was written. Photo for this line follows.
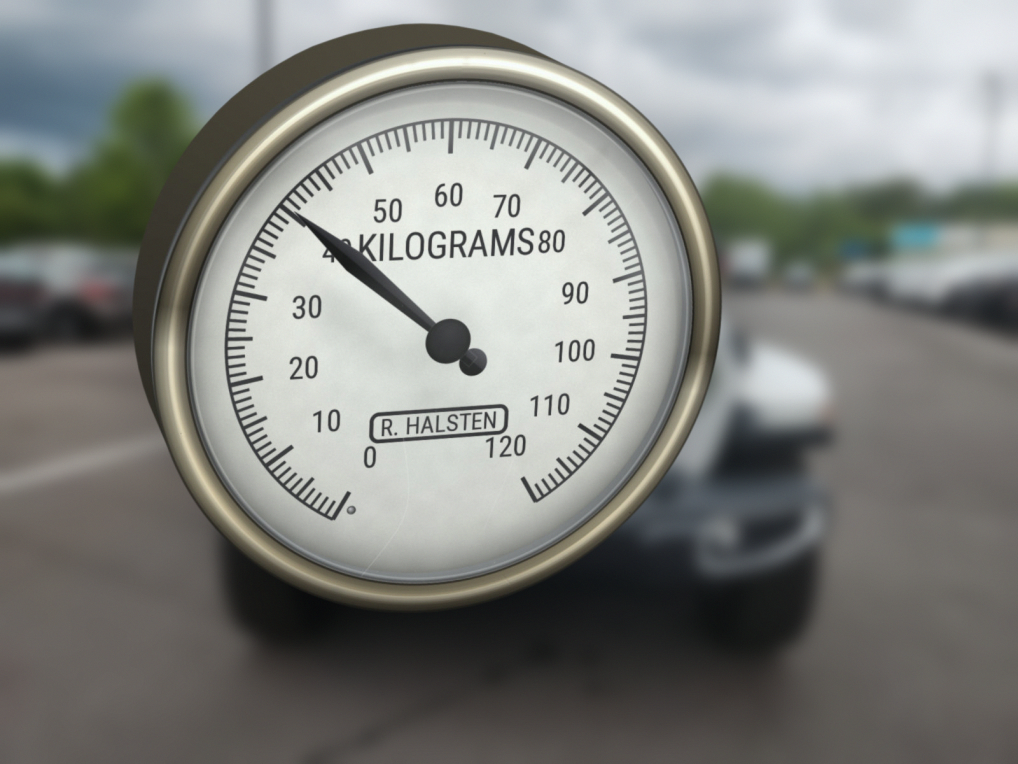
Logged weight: 40.5 kg
